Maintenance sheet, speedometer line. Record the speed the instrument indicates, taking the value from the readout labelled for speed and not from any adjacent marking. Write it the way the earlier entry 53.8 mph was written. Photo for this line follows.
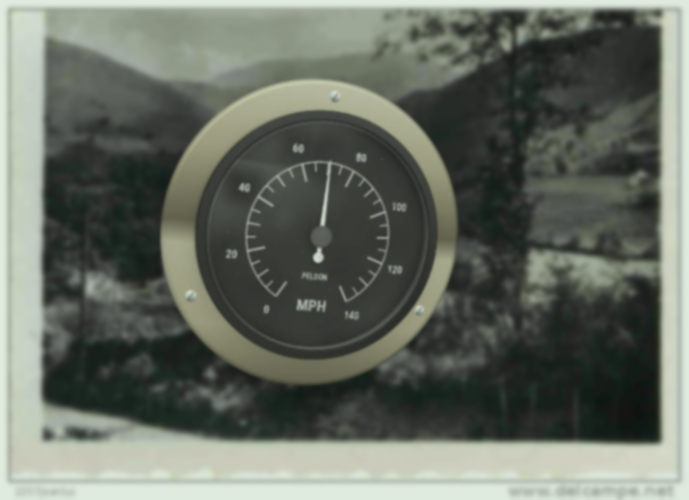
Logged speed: 70 mph
